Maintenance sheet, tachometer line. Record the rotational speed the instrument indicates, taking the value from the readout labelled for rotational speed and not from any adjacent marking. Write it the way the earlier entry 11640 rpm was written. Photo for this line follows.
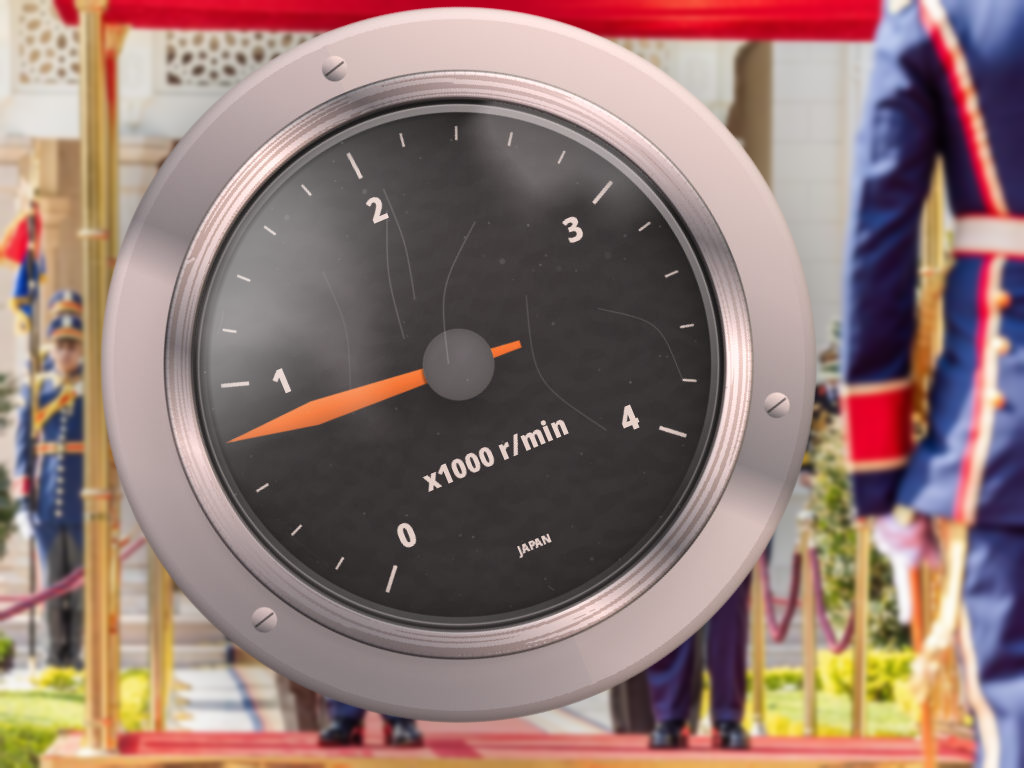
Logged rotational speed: 800 rpm
